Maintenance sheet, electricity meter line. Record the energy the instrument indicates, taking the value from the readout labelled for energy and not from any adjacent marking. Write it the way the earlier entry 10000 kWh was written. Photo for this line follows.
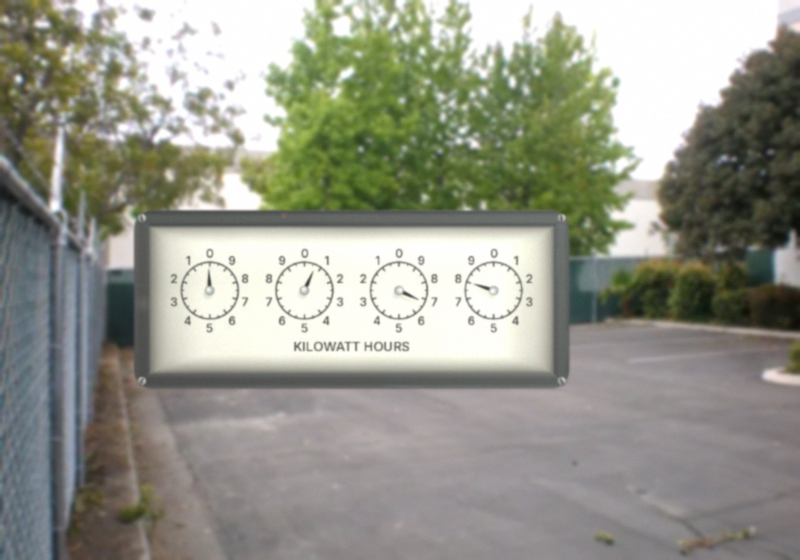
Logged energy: 68 kWh
